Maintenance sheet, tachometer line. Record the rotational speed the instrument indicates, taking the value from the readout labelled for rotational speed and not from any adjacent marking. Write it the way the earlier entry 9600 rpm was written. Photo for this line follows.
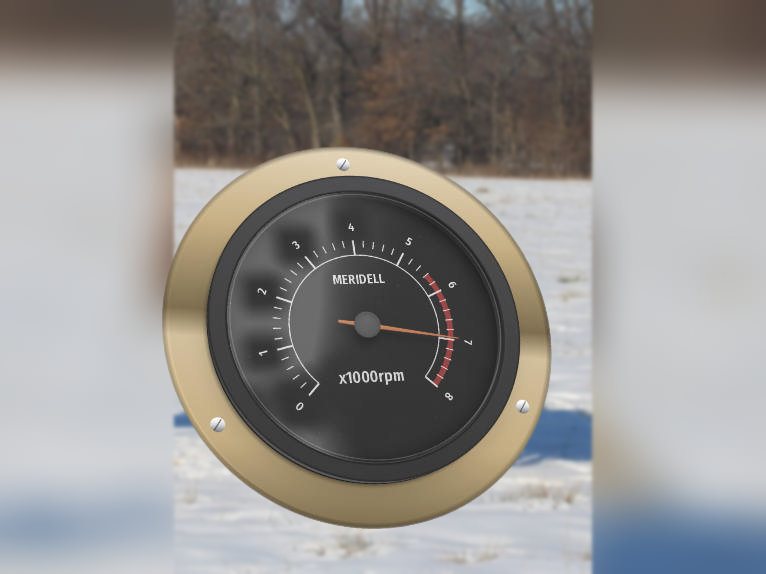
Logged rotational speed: 7000 rpm
